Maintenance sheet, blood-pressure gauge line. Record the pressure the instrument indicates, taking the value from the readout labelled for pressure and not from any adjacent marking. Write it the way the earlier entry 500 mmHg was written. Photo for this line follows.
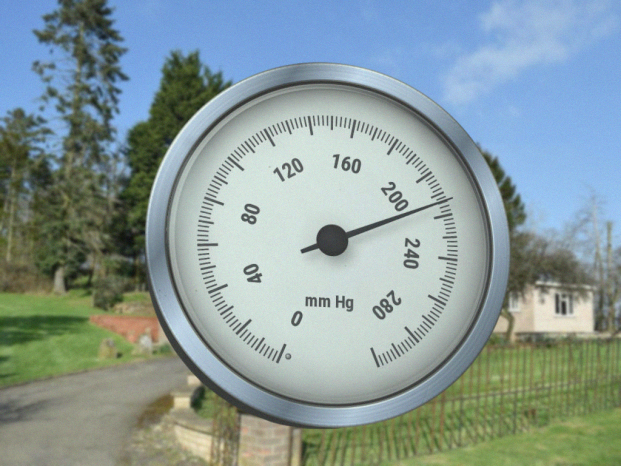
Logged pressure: 214 mmHg
